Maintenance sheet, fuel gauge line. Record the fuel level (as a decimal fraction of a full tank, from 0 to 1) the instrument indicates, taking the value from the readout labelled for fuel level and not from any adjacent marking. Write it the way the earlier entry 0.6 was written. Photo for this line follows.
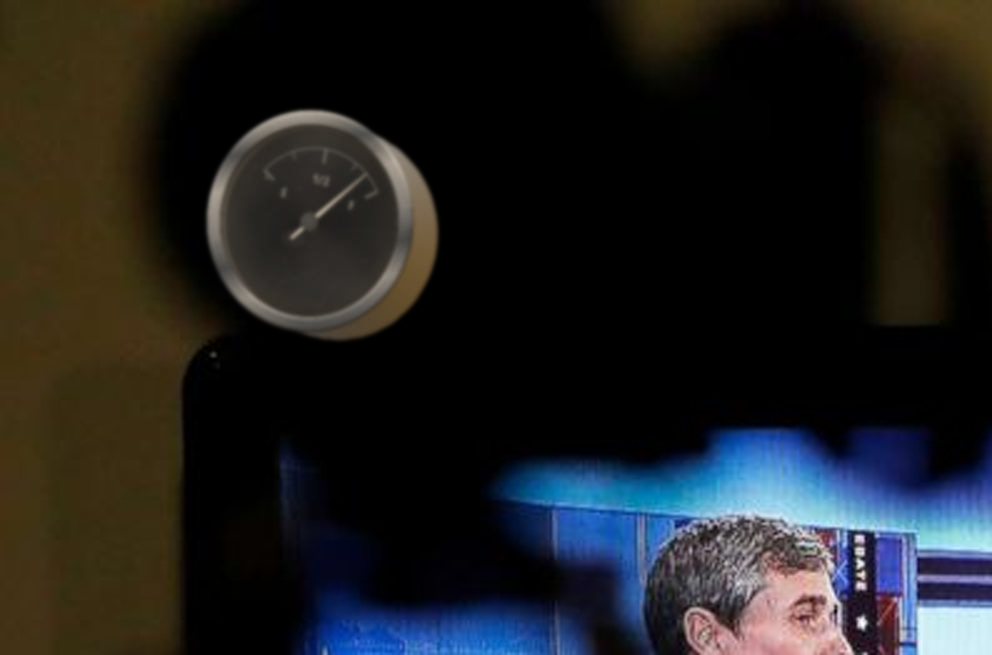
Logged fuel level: 0.875
